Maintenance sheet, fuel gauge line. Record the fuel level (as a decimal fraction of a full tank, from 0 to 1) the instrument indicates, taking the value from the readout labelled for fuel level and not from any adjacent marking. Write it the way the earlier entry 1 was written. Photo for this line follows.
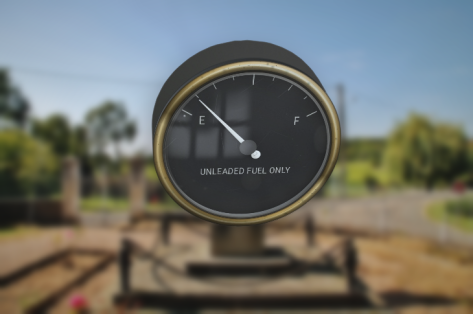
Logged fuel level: 0.125
